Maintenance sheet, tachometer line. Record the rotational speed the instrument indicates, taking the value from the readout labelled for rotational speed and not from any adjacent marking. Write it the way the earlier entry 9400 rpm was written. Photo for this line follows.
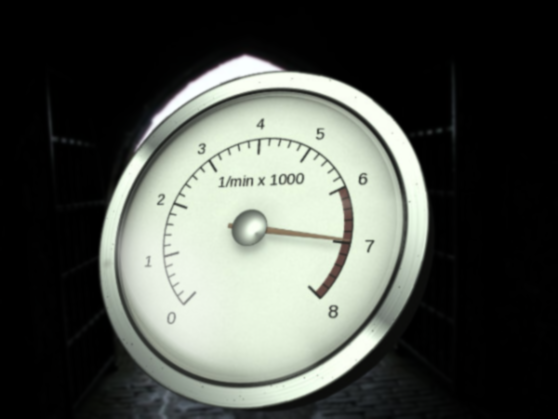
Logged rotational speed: 7000 rpm
